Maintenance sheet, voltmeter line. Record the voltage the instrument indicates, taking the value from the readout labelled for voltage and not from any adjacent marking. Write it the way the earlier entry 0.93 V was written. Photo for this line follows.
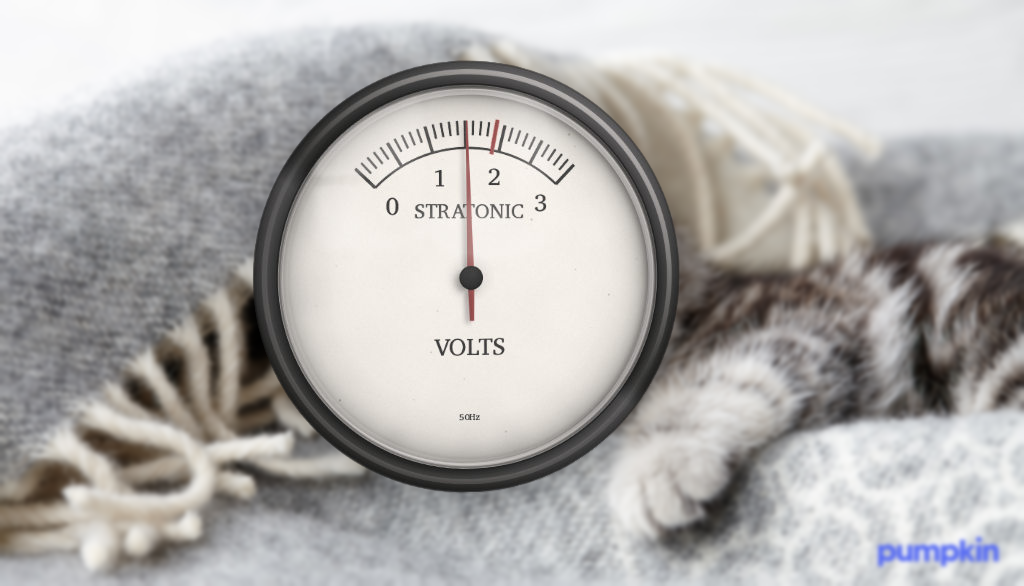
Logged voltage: 1.5 V
